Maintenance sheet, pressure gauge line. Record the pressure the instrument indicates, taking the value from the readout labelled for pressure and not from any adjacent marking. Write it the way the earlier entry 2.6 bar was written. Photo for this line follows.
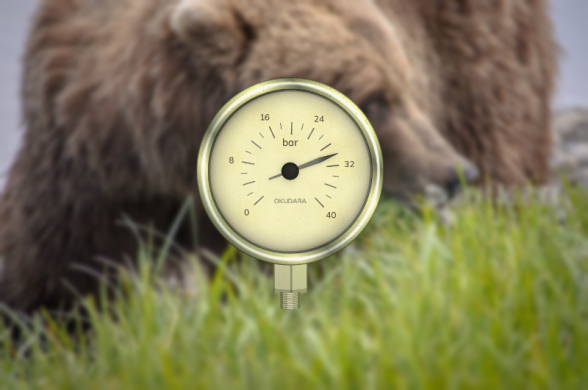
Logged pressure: 30 bar
